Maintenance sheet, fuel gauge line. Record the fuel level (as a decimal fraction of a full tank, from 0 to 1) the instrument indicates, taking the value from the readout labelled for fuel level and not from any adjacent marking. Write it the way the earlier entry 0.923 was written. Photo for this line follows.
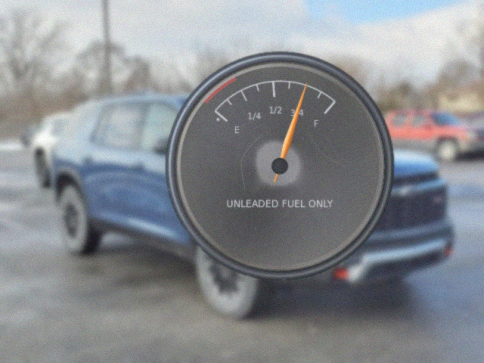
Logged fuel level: 0.75
